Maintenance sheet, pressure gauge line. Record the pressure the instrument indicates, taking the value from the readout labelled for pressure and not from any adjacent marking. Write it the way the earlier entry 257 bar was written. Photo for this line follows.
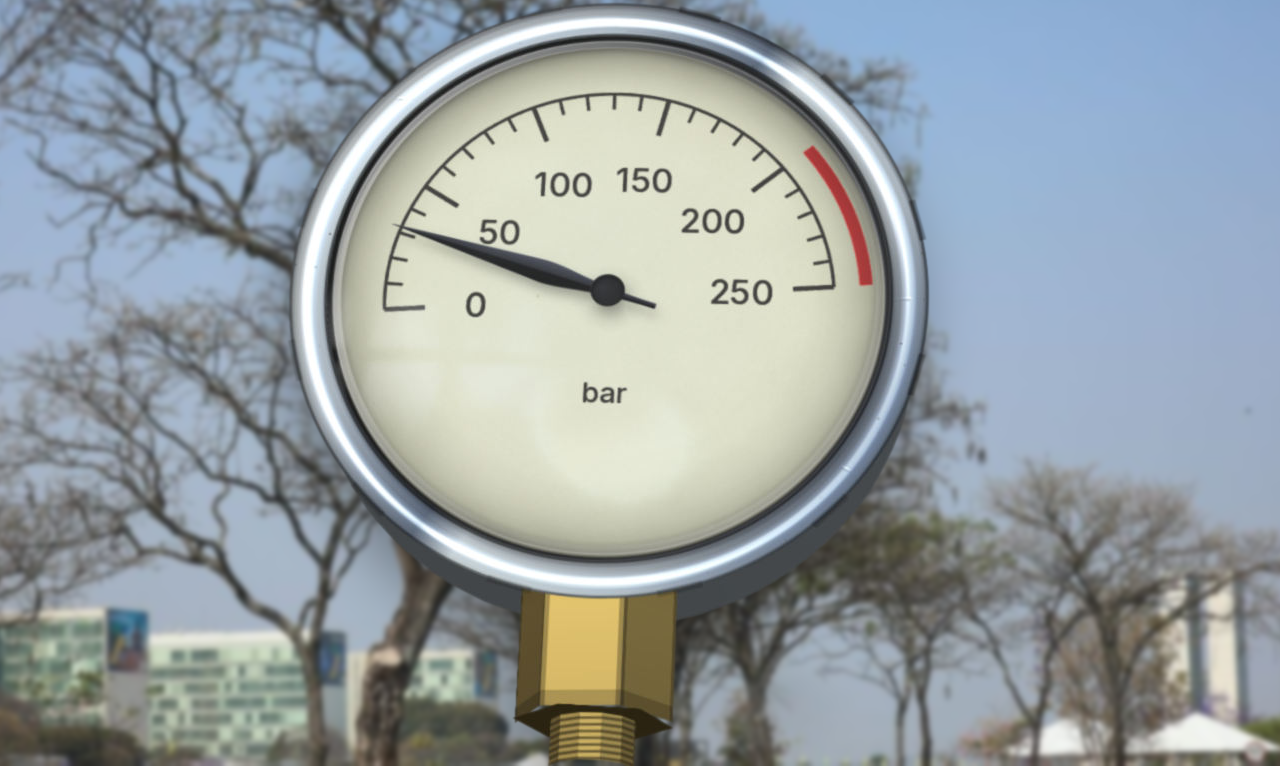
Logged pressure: 30 bar
